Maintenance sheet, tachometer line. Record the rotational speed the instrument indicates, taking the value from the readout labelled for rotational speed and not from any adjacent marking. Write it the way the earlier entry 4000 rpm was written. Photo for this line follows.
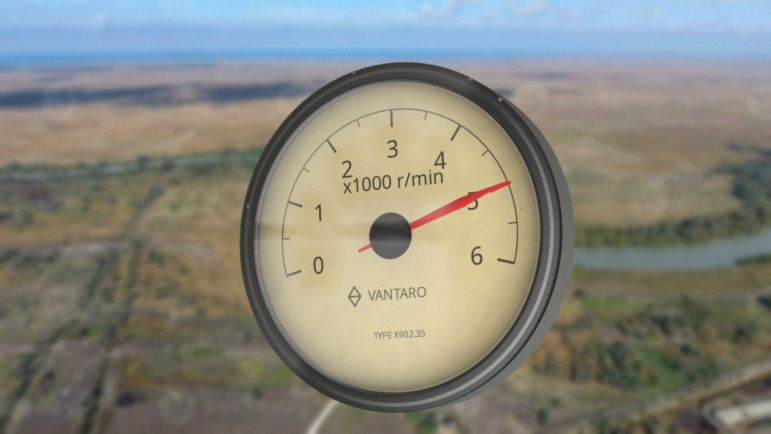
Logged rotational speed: 5000 rpm
